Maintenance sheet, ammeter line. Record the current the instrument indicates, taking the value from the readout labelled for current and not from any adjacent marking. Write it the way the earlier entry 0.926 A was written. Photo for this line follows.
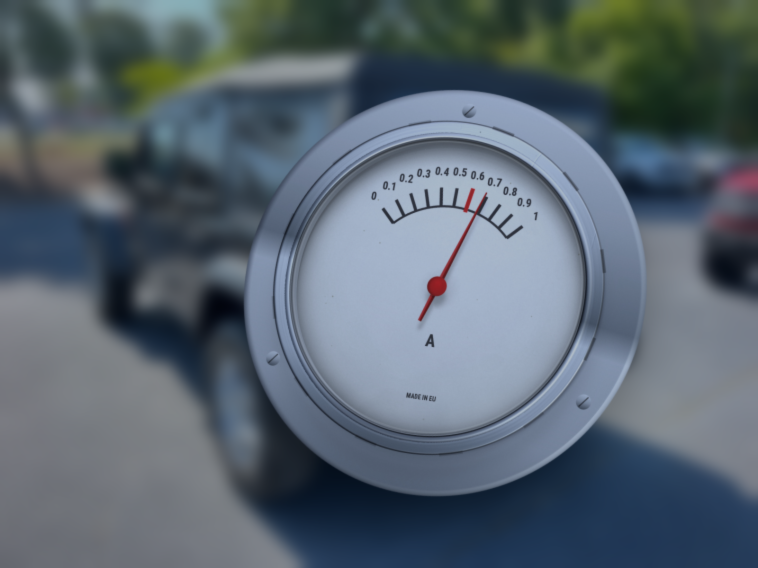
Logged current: 0.7 A
